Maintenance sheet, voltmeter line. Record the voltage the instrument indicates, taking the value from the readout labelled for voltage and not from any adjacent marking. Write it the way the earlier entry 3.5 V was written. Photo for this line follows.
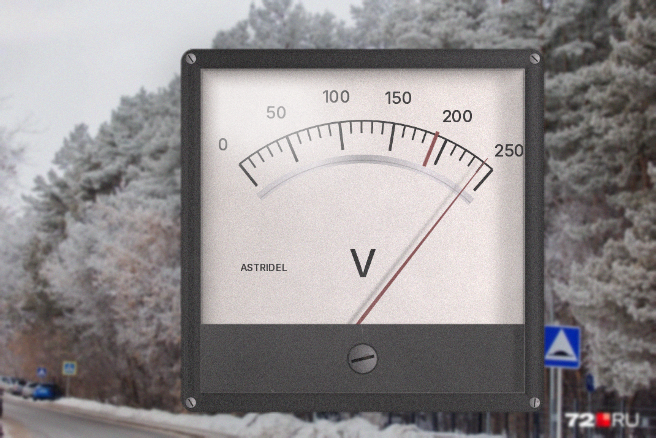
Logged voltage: 240 V
